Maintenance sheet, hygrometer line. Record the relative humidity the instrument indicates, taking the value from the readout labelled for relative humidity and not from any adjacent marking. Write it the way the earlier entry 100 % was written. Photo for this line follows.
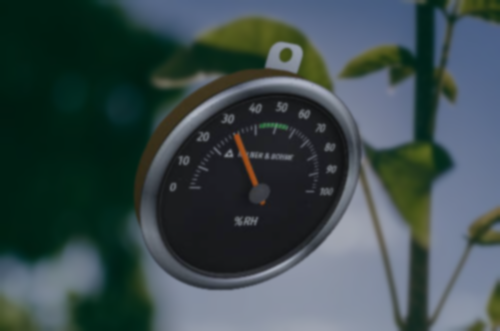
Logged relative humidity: 30 %
